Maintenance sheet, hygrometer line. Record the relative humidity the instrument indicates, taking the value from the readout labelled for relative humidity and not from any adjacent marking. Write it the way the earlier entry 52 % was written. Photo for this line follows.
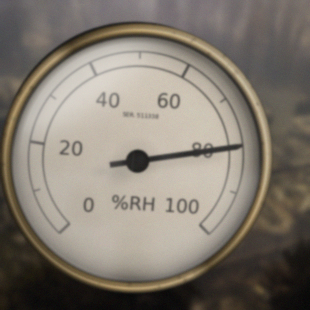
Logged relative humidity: 80 %
